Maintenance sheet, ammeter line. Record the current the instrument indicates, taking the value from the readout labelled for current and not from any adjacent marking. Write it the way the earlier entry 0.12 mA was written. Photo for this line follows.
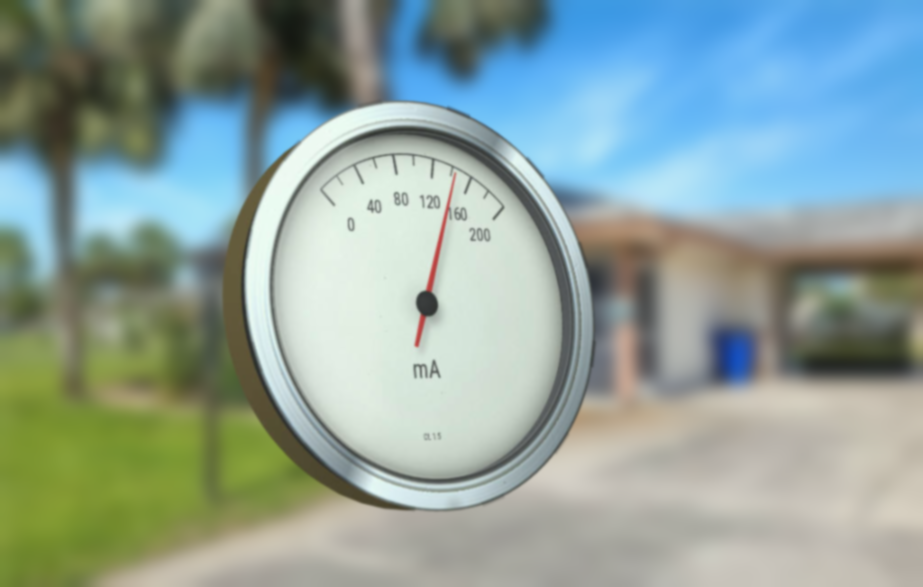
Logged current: 140 mA
